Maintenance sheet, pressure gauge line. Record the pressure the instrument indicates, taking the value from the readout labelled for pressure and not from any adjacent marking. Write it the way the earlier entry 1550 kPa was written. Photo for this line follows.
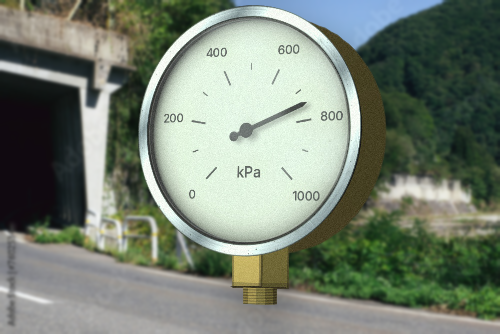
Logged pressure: 750 kPa
